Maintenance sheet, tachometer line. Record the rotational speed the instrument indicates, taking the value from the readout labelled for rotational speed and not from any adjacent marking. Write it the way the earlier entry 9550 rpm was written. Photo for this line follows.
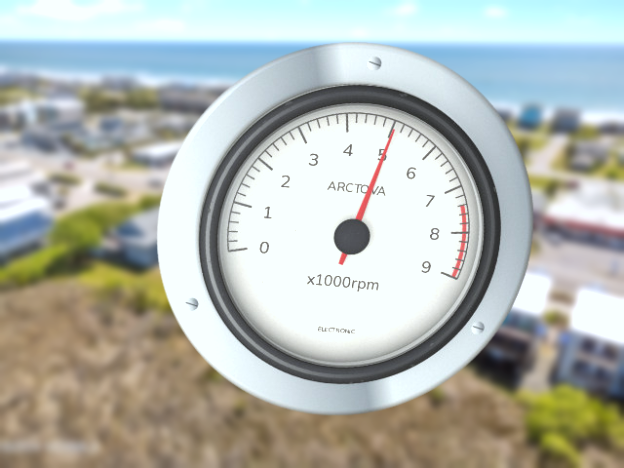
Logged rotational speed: 5000 rpm
